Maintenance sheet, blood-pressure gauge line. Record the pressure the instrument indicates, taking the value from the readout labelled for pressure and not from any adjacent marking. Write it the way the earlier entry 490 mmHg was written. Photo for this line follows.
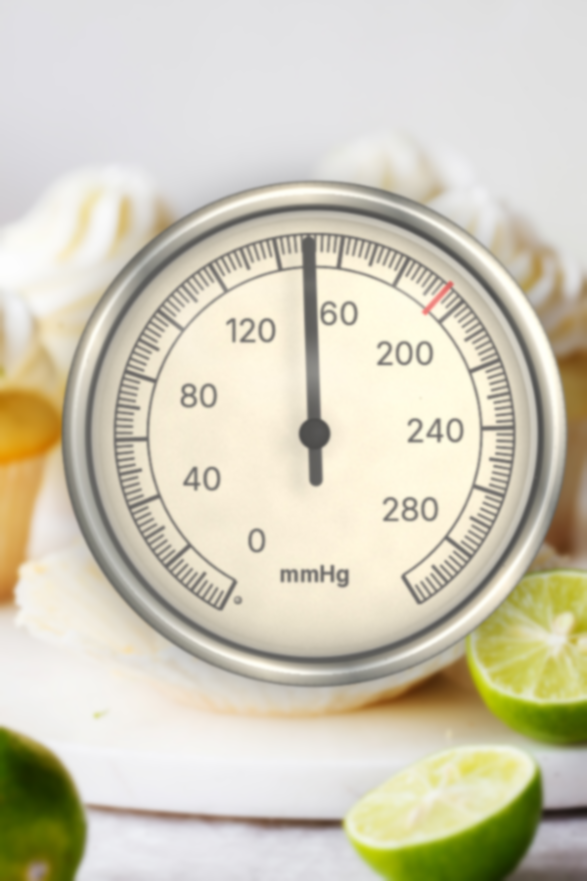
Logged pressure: 150 mmHg
